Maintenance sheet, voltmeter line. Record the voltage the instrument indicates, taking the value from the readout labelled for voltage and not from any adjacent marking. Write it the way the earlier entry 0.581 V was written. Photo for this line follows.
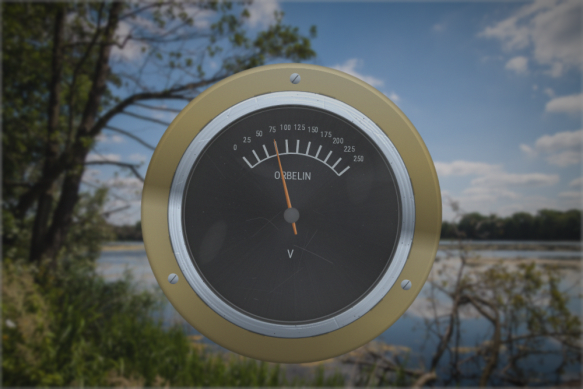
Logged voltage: 75 V
